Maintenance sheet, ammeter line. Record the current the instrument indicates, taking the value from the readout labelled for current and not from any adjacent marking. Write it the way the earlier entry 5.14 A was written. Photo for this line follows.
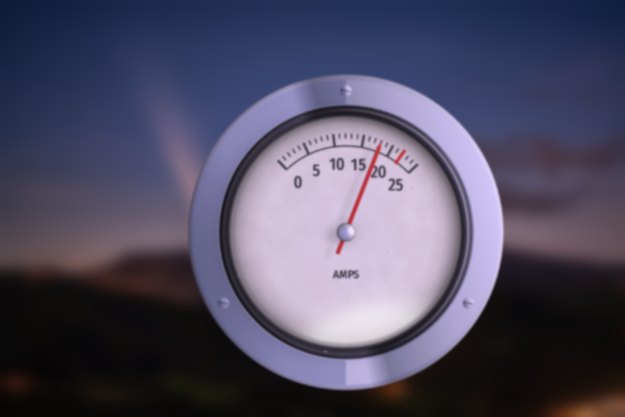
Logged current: 18 A
